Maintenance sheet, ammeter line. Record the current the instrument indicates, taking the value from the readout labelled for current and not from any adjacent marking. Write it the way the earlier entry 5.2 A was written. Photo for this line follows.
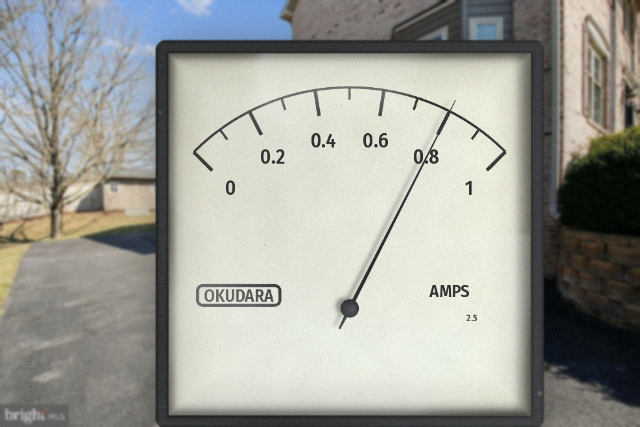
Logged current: 0.8 A
